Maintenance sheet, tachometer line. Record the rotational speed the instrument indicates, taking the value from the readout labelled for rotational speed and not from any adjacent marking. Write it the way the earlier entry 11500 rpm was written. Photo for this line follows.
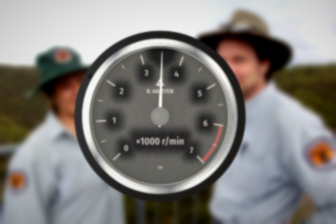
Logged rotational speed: 3500 rpm
